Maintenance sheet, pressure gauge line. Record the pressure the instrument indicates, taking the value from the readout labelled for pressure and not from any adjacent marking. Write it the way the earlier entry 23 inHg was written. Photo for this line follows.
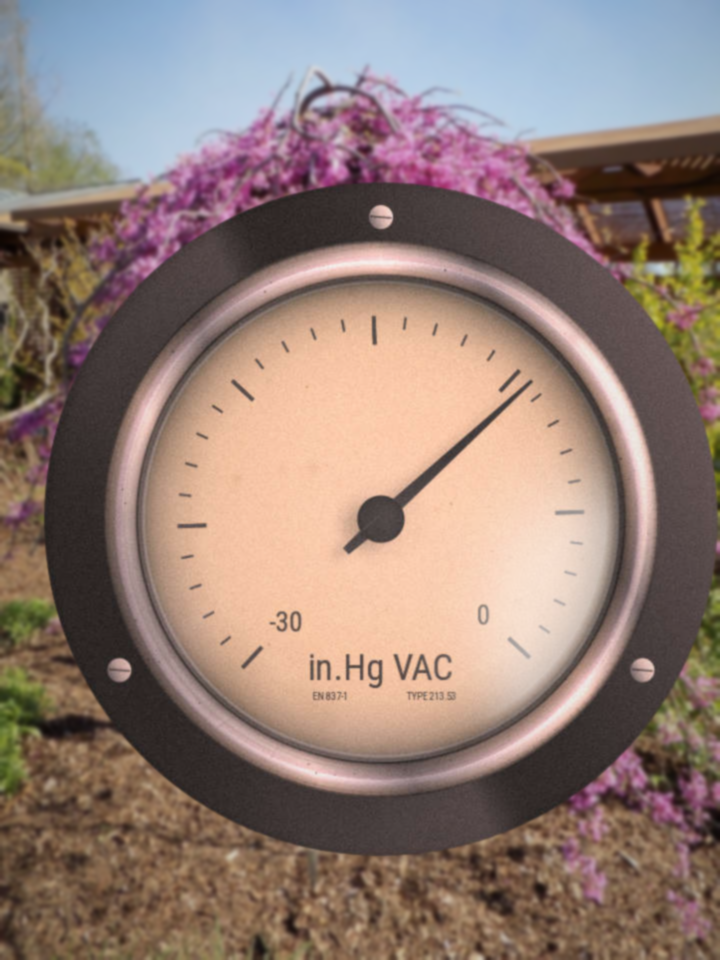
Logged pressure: -9.5 inHg
